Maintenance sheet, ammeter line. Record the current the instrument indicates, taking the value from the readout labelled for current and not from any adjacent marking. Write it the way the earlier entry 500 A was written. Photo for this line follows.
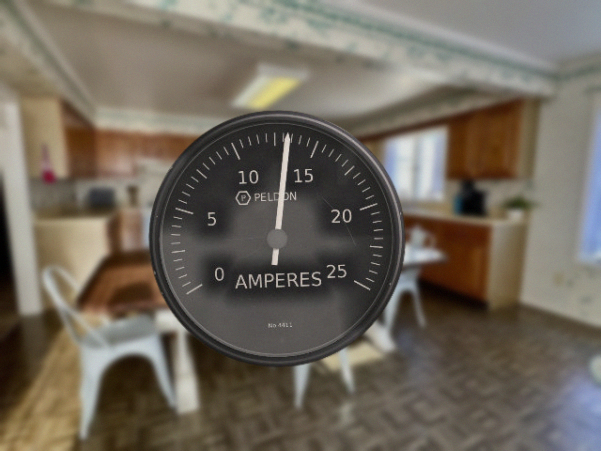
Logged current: 13.25 A
